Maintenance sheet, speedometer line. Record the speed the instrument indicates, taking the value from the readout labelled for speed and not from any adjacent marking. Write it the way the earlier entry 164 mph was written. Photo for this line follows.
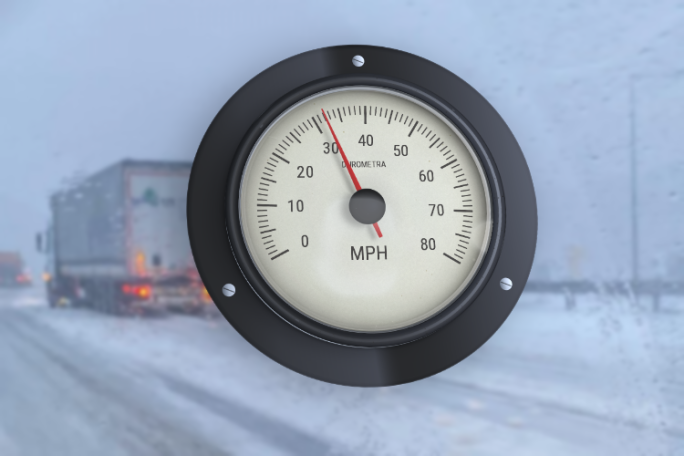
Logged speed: 32 mph
